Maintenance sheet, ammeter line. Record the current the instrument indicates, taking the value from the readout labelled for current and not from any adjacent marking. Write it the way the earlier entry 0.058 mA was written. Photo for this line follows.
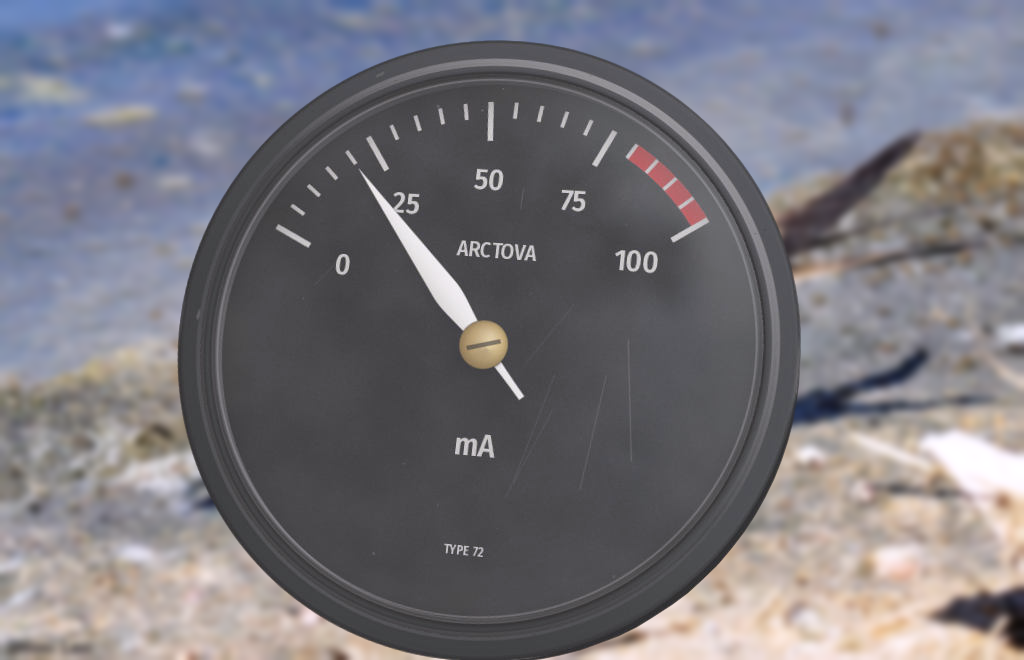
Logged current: 20 mA
